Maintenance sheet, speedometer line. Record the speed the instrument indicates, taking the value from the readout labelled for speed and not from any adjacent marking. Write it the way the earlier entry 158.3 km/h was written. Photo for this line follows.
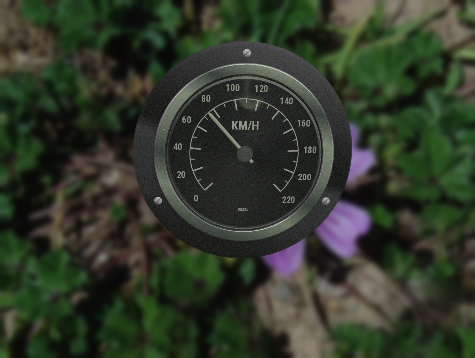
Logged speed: 75 km/h
